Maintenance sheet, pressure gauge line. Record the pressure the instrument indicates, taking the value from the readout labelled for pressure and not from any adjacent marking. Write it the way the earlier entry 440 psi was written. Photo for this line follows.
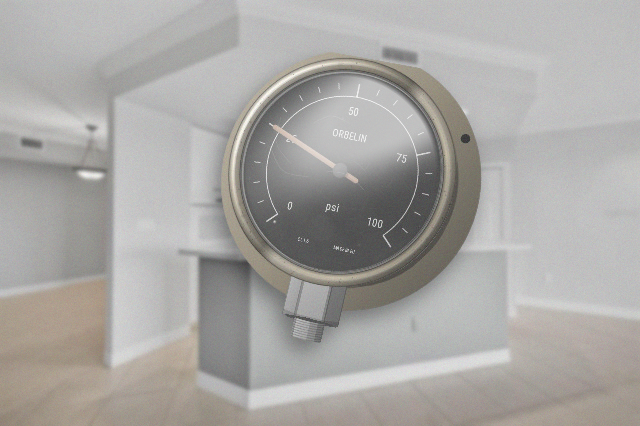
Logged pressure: 25 psi
